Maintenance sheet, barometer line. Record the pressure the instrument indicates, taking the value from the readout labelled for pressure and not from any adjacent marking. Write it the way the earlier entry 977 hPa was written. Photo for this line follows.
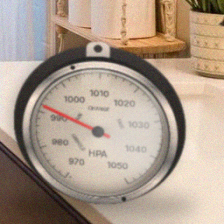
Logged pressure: 992 hPa
